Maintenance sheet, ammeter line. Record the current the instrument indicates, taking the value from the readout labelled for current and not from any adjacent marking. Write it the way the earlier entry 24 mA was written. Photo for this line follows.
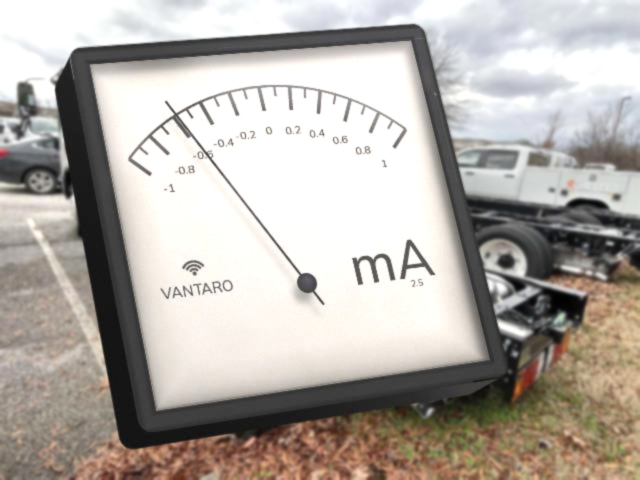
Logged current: -0.6 mA
